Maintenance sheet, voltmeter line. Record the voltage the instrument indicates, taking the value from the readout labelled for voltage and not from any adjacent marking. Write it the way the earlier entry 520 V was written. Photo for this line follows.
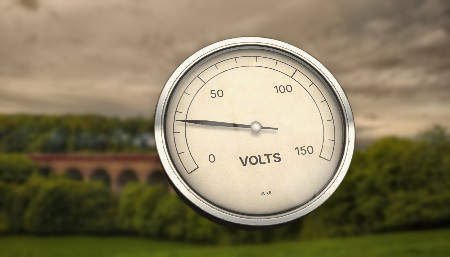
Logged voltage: 25 V
